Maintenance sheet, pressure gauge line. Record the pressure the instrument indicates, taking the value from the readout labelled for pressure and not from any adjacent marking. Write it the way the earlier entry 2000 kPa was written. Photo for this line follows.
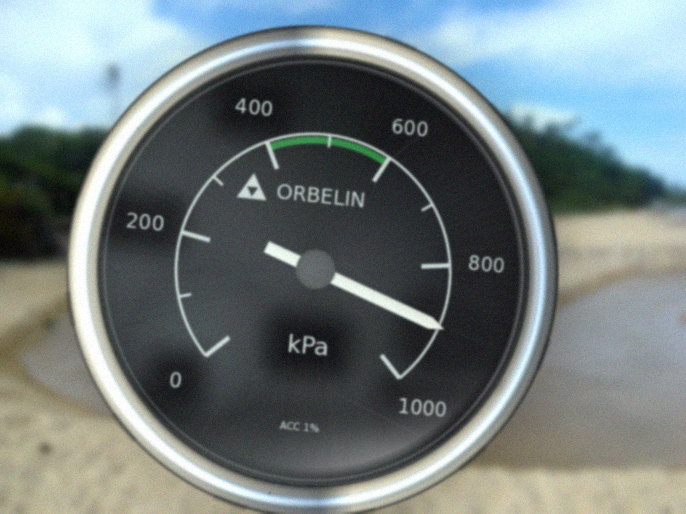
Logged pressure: 900 kPa
